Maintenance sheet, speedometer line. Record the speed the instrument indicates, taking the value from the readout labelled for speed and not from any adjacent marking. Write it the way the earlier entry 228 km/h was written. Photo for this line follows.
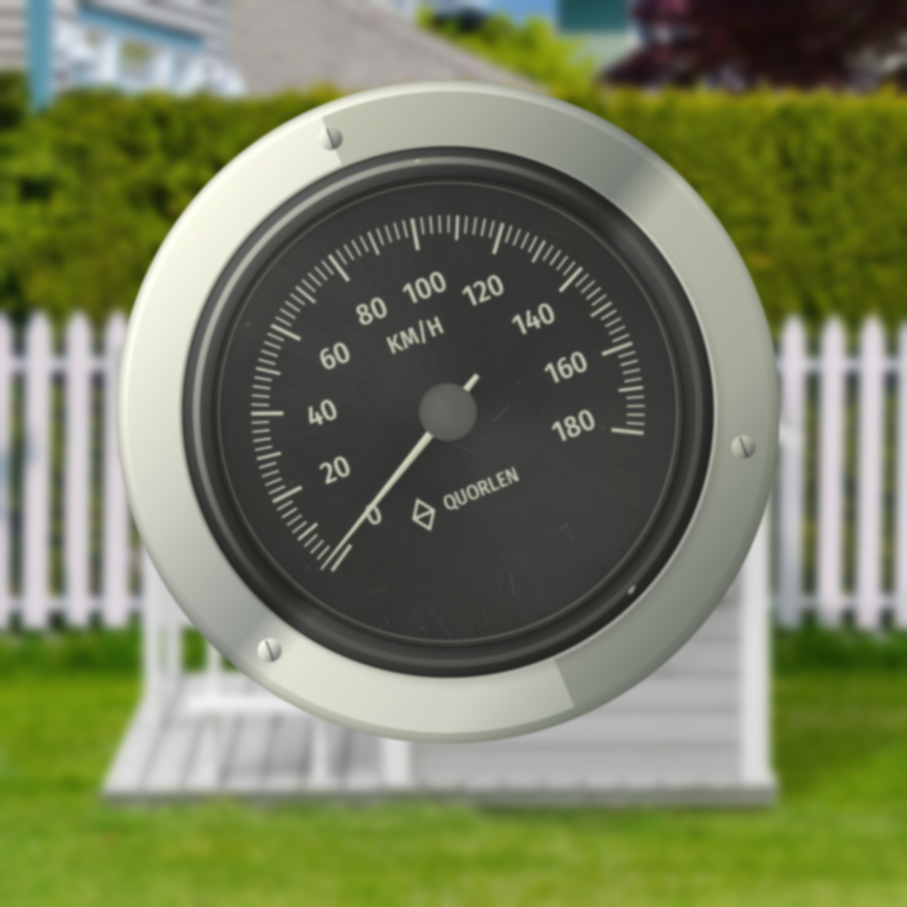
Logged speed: 2 km/h
